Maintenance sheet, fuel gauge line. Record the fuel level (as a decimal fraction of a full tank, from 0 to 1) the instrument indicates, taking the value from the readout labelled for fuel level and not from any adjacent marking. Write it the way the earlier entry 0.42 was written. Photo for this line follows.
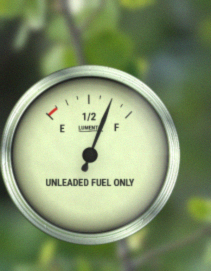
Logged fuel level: 0.75
